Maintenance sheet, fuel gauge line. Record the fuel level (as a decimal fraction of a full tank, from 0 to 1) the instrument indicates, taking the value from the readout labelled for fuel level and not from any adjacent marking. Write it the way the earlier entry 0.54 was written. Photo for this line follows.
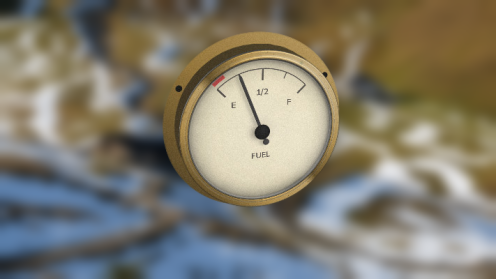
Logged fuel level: 0.25
